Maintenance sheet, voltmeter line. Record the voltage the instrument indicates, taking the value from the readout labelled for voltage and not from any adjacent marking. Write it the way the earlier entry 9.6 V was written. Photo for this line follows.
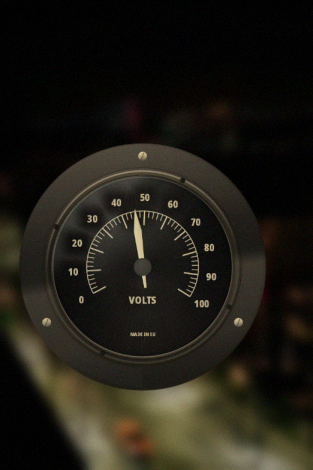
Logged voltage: 46 V
